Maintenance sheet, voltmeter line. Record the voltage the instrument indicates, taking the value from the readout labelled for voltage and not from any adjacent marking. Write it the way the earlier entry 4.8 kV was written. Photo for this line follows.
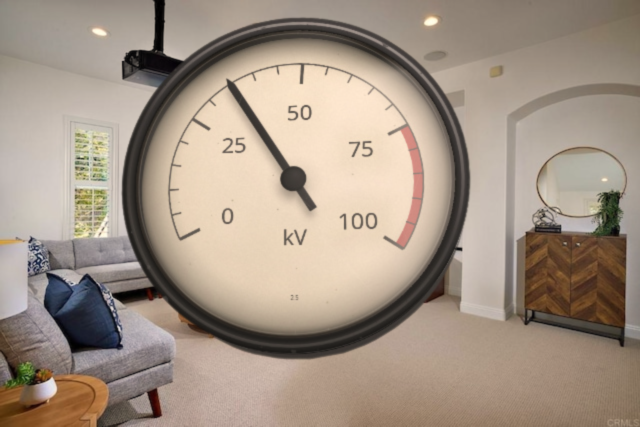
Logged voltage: 35 kV
